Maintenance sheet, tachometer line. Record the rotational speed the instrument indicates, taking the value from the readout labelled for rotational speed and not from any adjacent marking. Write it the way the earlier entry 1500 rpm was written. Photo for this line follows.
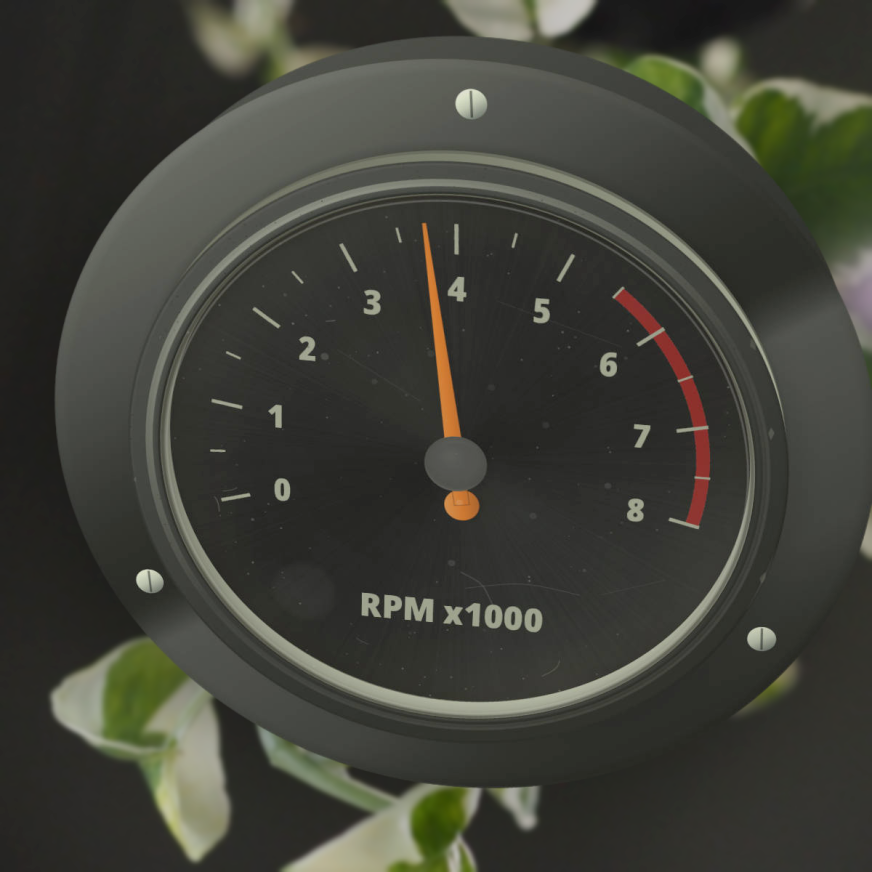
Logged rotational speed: 3750 rpm
